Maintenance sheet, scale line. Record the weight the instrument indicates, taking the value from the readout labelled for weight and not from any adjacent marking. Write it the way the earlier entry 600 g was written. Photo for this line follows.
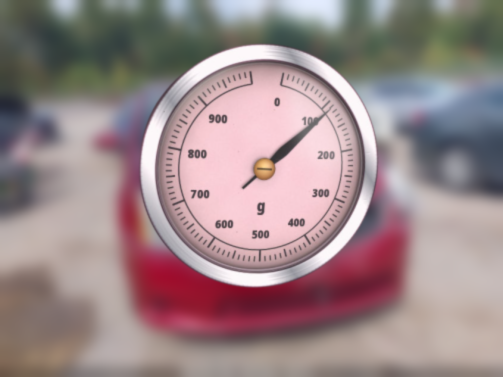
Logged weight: 110 g
